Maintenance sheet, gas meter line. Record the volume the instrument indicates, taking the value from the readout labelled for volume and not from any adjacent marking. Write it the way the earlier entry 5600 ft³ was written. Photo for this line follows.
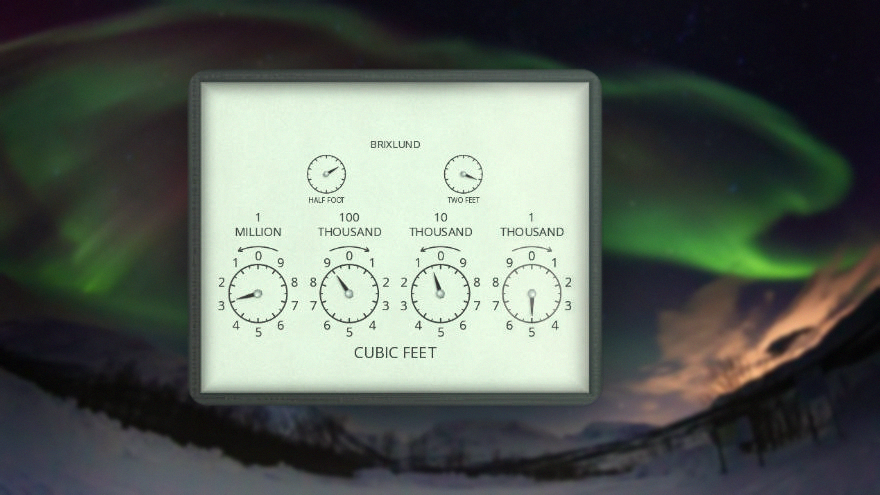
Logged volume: 290500 ft³
